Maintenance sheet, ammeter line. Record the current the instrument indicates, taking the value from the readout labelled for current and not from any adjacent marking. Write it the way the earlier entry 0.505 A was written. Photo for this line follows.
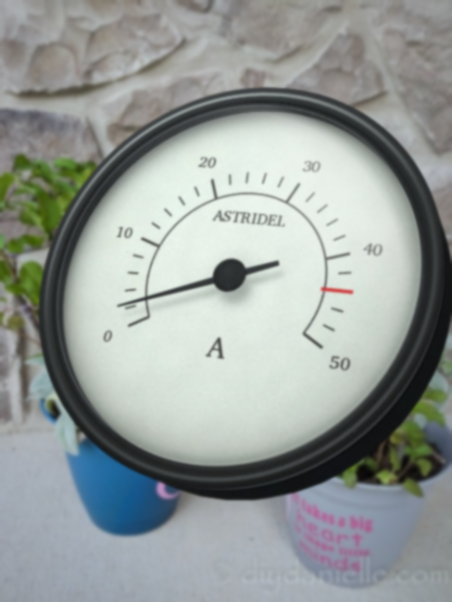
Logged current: 2 A
